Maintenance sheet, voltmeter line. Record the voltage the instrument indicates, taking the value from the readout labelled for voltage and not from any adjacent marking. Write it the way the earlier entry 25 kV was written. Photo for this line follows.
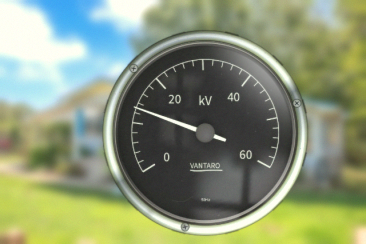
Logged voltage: 13 kV
